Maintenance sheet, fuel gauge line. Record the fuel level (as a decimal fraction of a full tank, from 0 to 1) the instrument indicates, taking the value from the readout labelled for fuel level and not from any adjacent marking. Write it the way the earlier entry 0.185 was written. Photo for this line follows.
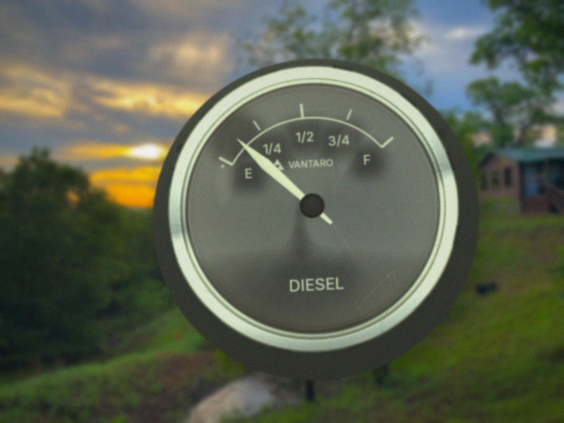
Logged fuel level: 0.125
